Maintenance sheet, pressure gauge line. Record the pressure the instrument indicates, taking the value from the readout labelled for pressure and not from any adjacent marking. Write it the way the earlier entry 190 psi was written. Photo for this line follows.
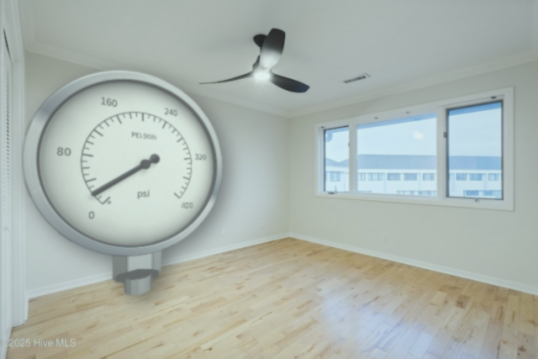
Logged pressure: 20 psi
